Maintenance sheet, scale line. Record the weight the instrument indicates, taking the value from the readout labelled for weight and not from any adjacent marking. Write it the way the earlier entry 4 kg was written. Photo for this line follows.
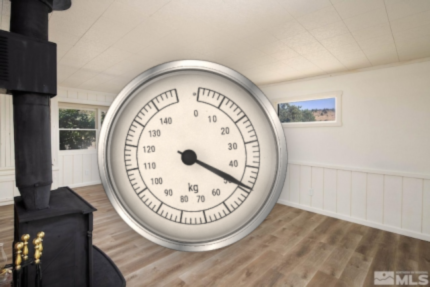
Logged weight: 48 kg
